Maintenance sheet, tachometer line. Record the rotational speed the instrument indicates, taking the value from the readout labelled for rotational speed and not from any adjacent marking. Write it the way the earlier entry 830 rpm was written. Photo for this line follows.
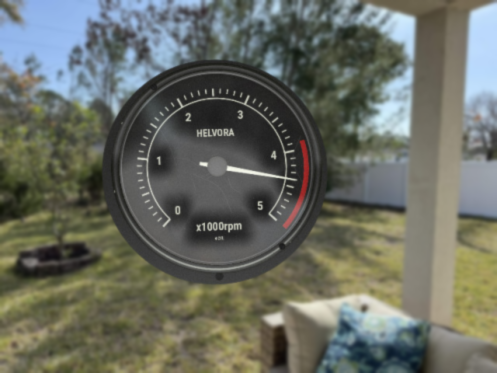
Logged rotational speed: 4400 rpm
